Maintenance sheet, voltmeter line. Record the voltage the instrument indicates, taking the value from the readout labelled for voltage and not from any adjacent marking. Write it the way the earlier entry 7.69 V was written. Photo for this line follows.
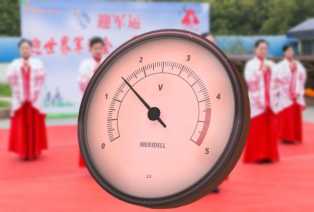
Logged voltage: 1.5 V
